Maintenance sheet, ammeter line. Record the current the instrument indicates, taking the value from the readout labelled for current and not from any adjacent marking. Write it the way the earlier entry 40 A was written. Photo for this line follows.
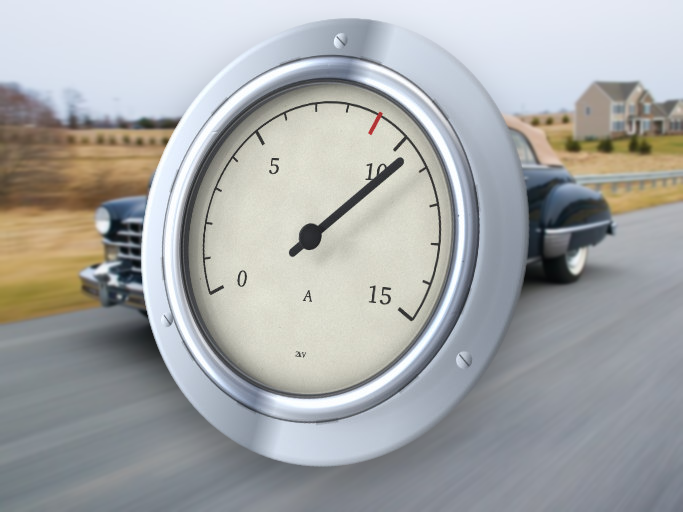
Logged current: 10.5 A
